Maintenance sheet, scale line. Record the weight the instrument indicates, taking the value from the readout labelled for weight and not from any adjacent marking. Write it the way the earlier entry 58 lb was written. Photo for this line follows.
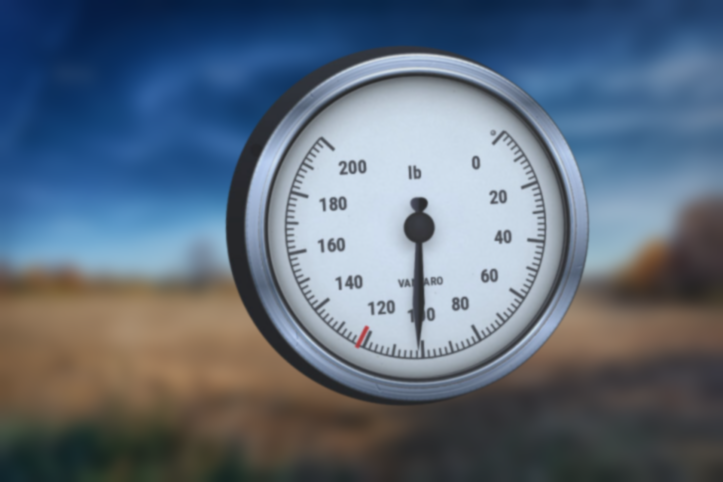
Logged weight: 102 lb
